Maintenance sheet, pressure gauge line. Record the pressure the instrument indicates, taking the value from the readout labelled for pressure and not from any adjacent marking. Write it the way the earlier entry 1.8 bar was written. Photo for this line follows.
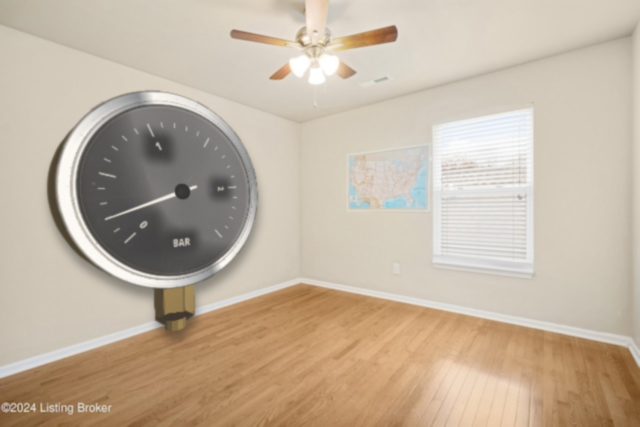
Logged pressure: 0.2 bar
